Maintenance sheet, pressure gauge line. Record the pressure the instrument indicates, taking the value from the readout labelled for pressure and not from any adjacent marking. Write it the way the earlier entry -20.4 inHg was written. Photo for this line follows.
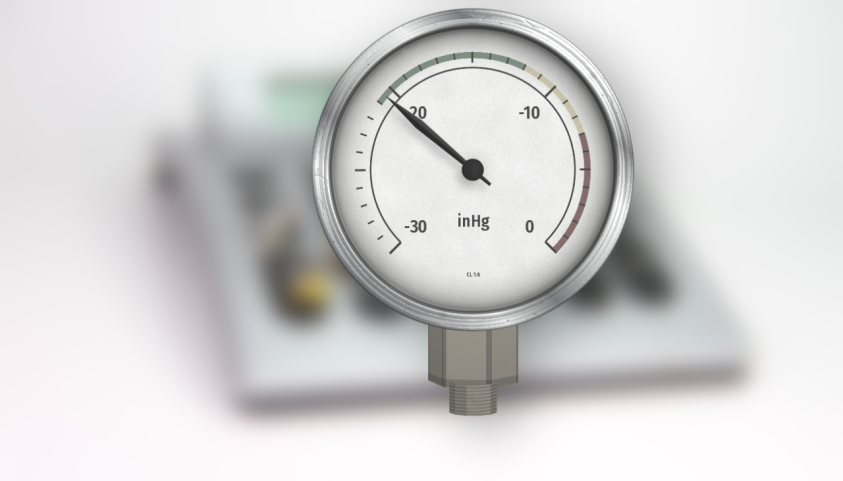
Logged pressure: -20.5 inHg
